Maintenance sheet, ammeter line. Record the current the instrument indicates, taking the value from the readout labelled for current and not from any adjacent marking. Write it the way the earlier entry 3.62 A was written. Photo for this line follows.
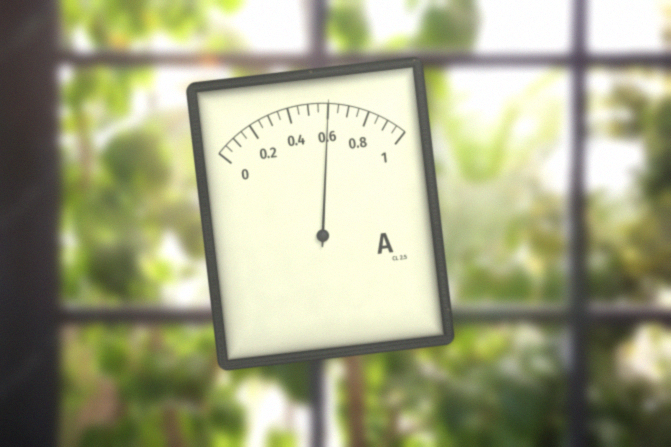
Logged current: 0.6 A
